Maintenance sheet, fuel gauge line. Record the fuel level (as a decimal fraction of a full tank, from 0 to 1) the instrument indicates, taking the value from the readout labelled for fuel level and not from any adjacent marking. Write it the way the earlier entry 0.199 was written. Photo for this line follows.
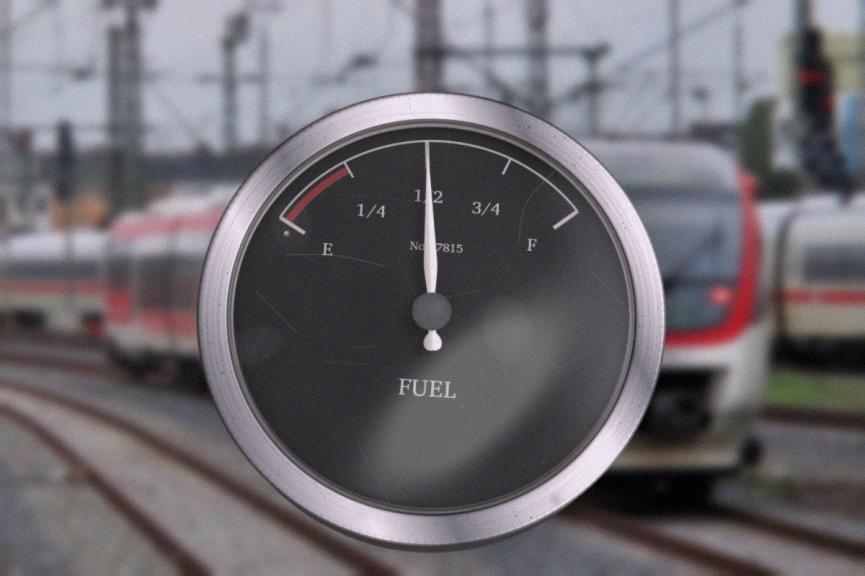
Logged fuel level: 0.5
